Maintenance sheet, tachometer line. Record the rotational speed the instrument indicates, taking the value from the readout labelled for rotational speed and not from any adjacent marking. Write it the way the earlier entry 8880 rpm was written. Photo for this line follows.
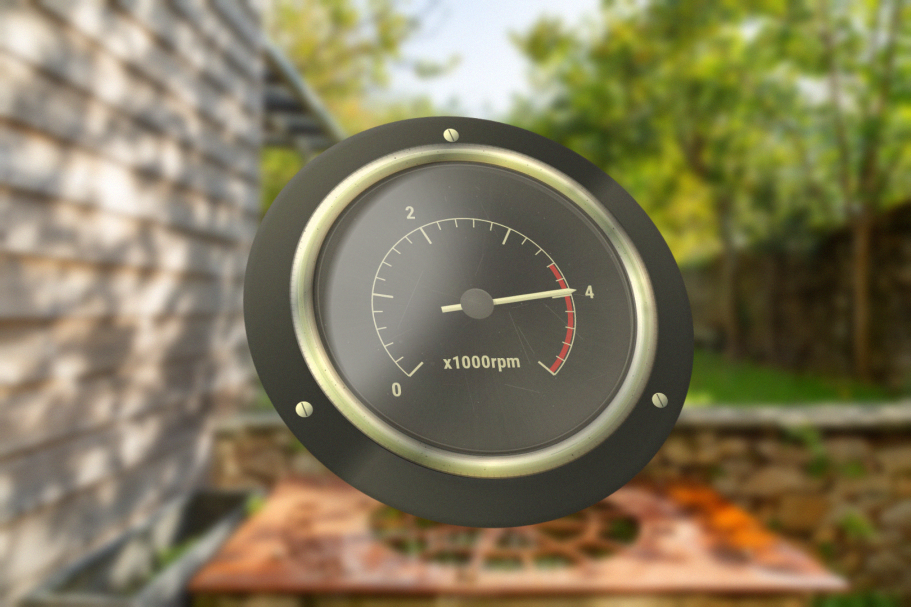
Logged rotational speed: 4000 rpm
